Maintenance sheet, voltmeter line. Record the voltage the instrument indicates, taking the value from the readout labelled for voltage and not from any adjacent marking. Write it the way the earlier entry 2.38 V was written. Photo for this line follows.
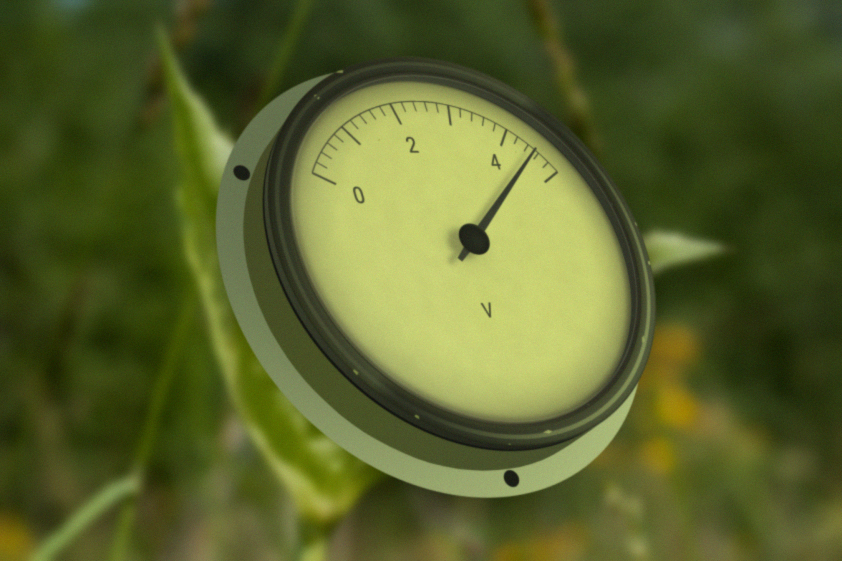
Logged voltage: 4.5 V
